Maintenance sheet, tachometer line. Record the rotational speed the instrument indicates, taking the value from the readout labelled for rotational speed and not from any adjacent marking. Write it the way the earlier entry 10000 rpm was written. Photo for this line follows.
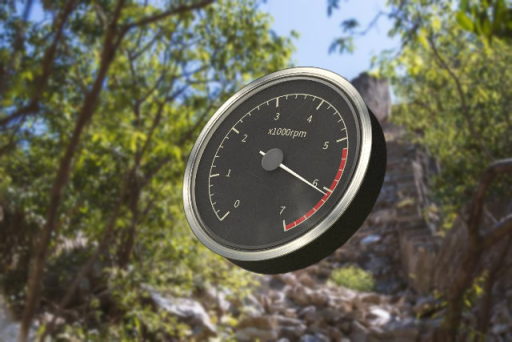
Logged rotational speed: 6100 rpm
